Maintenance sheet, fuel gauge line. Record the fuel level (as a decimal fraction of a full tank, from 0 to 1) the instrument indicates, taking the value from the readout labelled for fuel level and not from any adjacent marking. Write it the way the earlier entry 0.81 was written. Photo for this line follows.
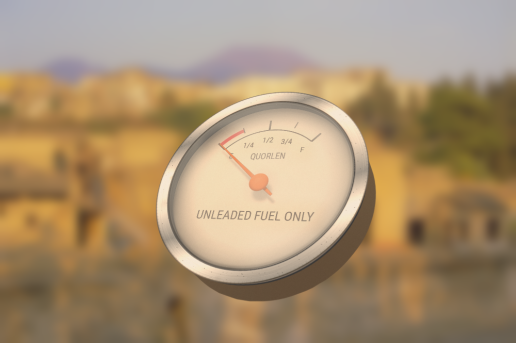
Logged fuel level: 0
